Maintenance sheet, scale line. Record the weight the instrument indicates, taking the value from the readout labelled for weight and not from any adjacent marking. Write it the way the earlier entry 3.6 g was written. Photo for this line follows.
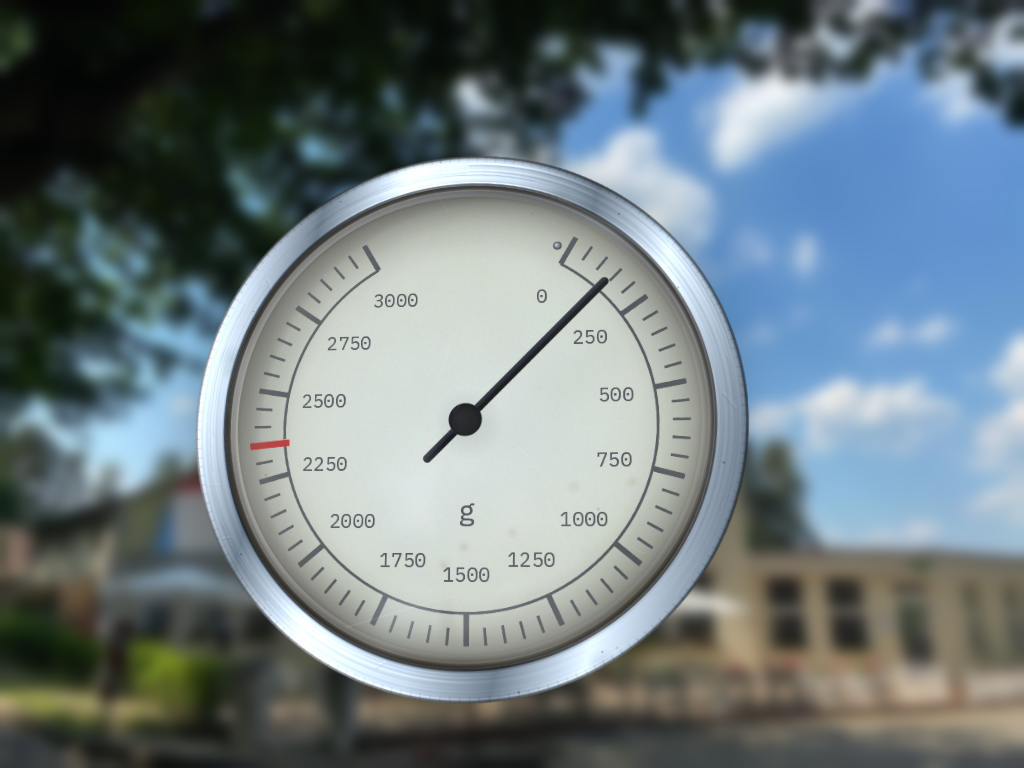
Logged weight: 150 g
